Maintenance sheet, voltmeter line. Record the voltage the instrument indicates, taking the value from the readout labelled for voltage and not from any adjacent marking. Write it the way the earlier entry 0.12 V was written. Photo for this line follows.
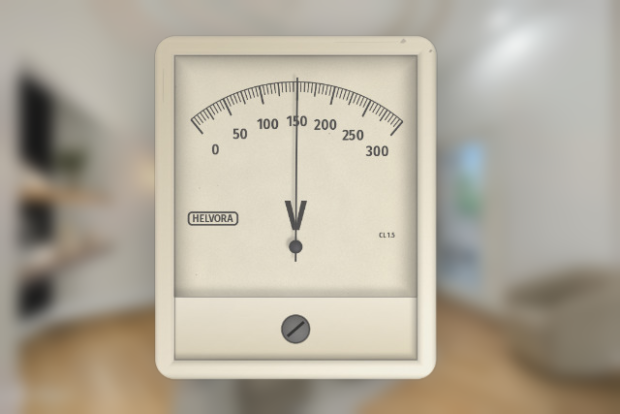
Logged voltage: 150 V
